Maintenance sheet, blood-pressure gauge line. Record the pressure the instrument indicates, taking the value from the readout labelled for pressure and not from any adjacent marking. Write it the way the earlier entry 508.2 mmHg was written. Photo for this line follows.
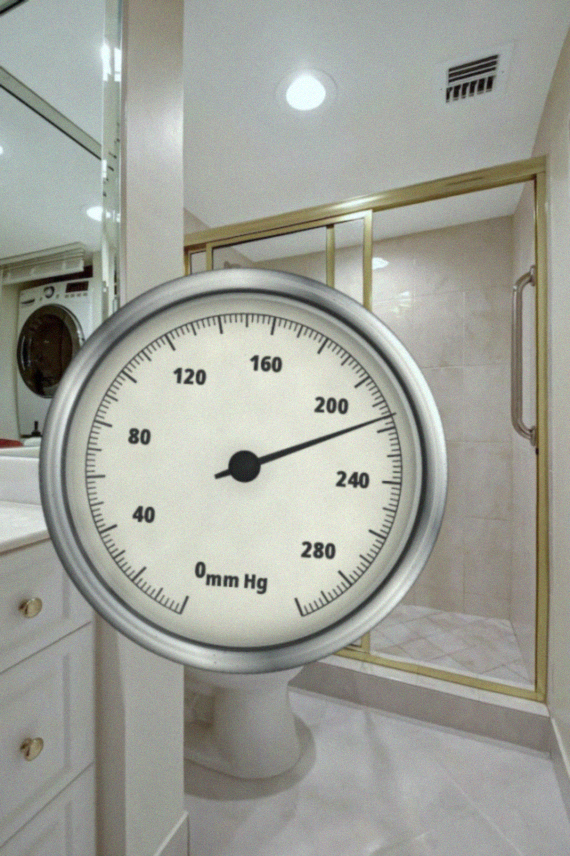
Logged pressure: 216 mmHg
